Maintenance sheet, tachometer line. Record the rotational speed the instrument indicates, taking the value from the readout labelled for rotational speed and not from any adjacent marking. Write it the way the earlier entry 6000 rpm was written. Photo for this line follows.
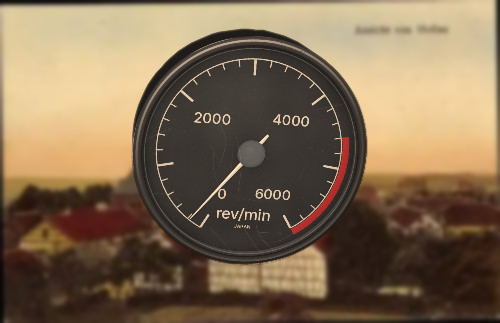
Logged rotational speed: 200 rpm
